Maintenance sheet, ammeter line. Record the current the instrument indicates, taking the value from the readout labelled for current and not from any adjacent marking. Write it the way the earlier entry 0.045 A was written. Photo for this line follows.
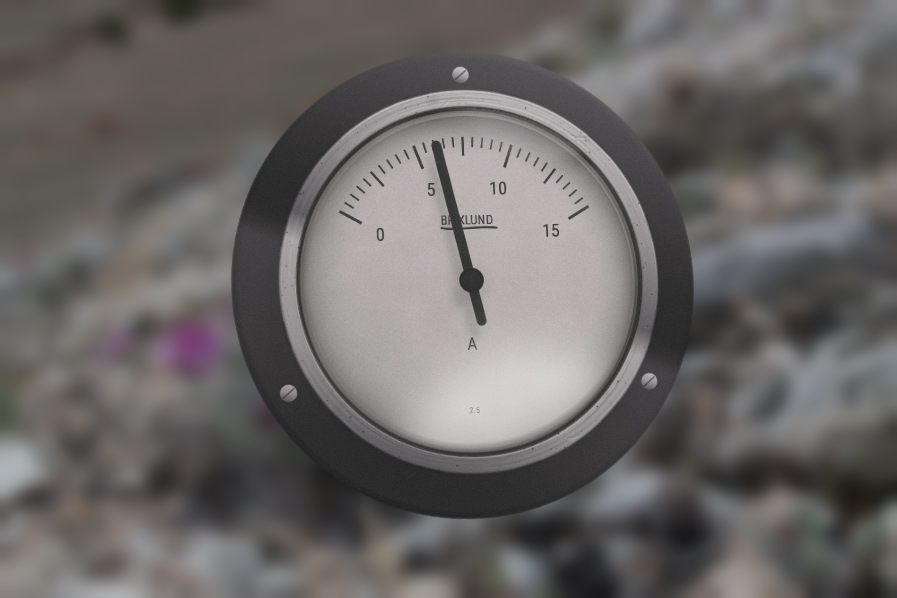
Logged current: 6 A
